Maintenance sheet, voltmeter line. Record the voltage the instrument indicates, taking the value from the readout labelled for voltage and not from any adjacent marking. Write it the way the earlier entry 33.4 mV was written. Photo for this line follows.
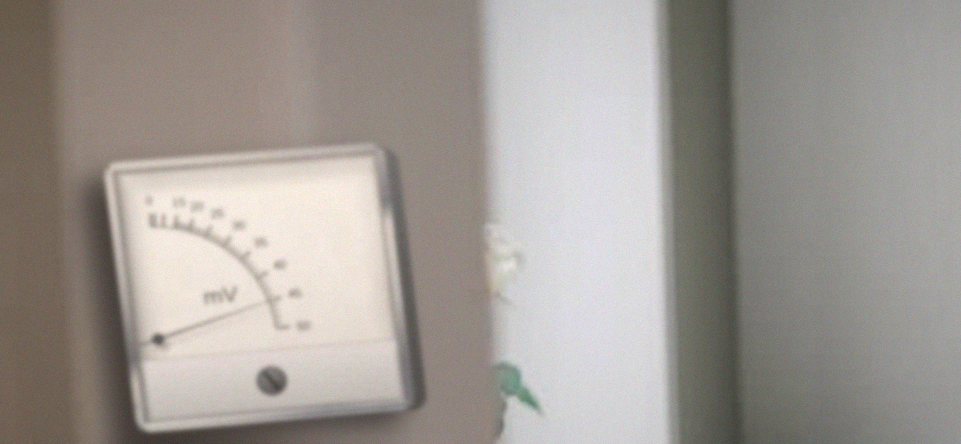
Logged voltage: 45 mV
